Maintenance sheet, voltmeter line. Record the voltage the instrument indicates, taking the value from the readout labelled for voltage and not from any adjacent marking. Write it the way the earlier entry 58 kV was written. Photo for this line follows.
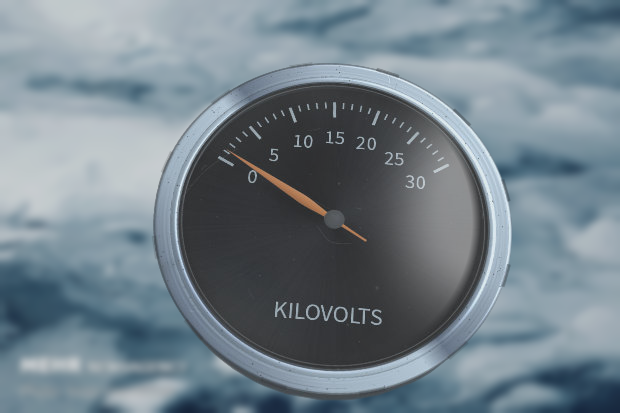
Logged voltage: 1 kV
